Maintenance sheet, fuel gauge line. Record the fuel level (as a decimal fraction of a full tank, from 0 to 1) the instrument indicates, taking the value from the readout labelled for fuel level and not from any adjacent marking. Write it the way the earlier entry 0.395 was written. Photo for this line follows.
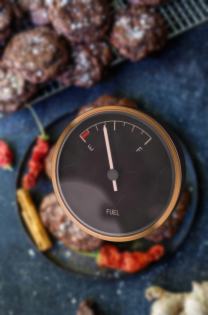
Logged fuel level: 0.375
